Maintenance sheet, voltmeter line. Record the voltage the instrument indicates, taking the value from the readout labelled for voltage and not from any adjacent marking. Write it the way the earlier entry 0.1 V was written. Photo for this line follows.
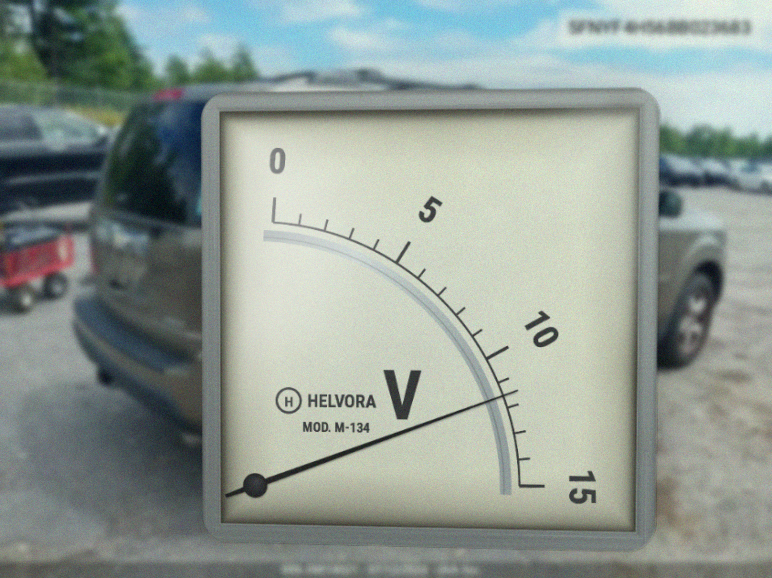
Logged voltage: 11.5 V
